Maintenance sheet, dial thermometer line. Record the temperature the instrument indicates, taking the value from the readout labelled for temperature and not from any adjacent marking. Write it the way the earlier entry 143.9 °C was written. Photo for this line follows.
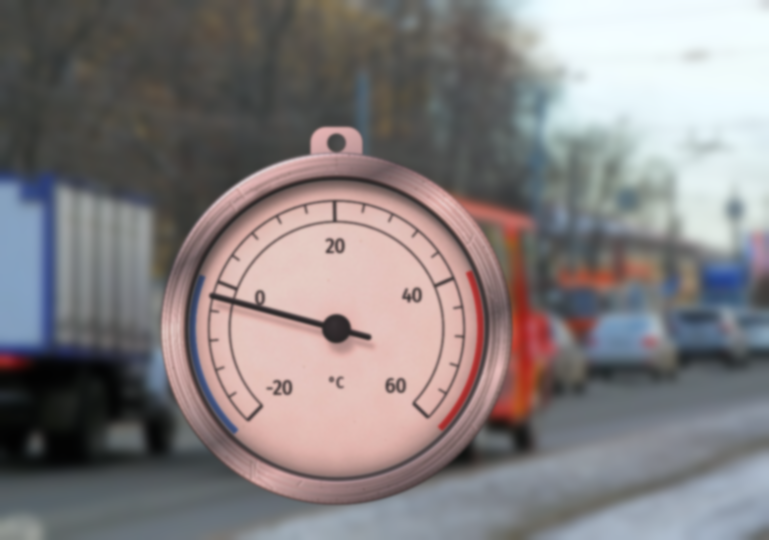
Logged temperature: -2 °C
